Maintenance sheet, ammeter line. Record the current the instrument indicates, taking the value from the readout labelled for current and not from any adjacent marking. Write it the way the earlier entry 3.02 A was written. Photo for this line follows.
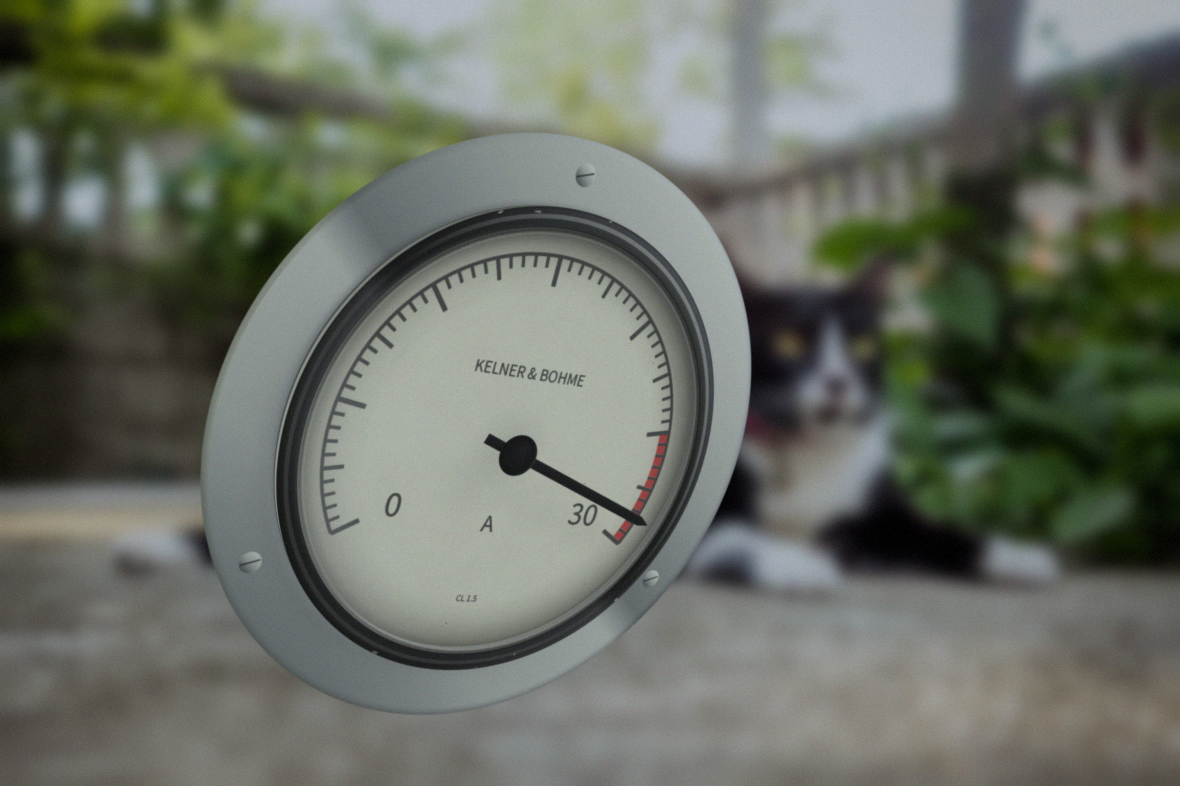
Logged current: 28.75 A
